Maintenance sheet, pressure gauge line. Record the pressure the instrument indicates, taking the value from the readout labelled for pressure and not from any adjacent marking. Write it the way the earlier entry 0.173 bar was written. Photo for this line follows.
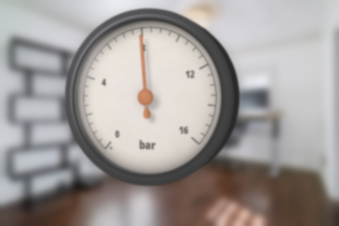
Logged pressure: 8 bar
